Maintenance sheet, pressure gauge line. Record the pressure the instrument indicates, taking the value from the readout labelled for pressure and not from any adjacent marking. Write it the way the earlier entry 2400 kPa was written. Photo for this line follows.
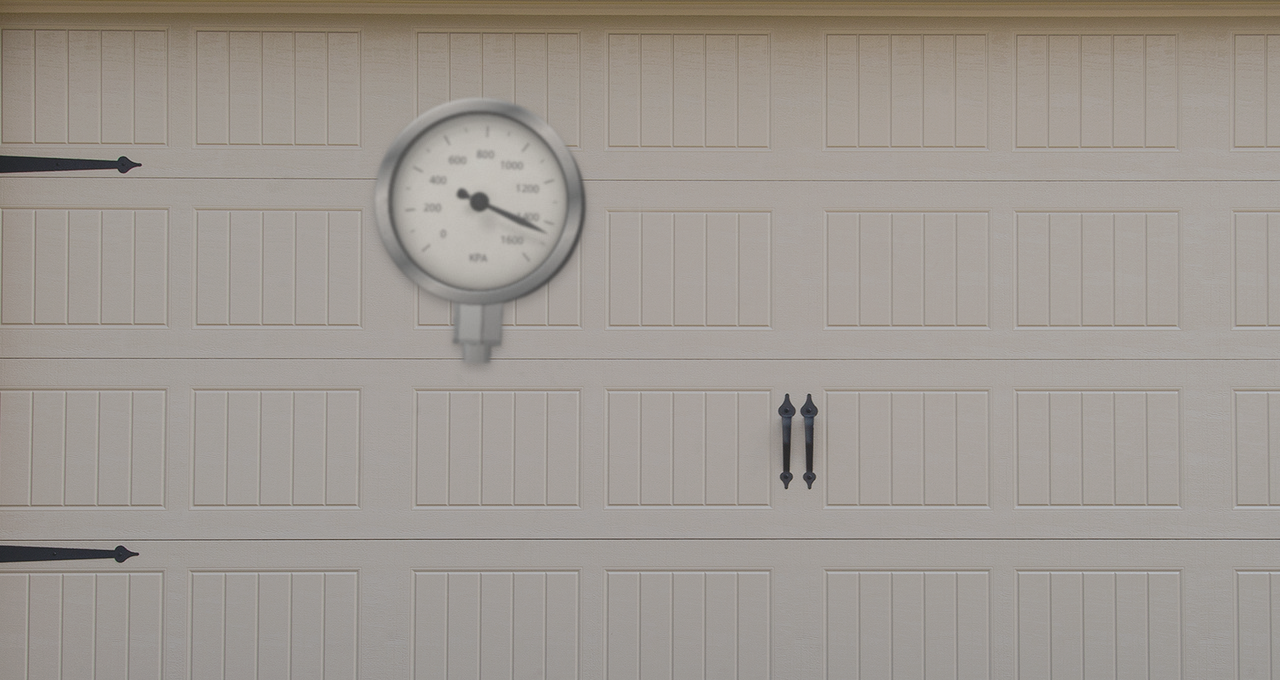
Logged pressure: 1450 kPa
